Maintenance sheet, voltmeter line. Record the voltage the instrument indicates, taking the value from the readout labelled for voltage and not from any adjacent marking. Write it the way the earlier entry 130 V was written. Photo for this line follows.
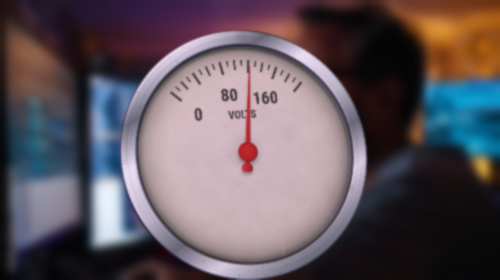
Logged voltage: 120 V
